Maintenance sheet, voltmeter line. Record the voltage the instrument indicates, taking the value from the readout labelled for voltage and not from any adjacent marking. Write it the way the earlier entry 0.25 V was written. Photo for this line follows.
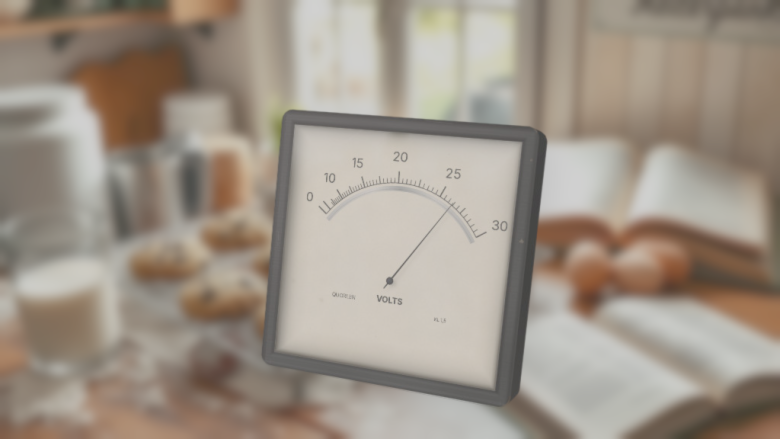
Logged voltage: 26.5 V
